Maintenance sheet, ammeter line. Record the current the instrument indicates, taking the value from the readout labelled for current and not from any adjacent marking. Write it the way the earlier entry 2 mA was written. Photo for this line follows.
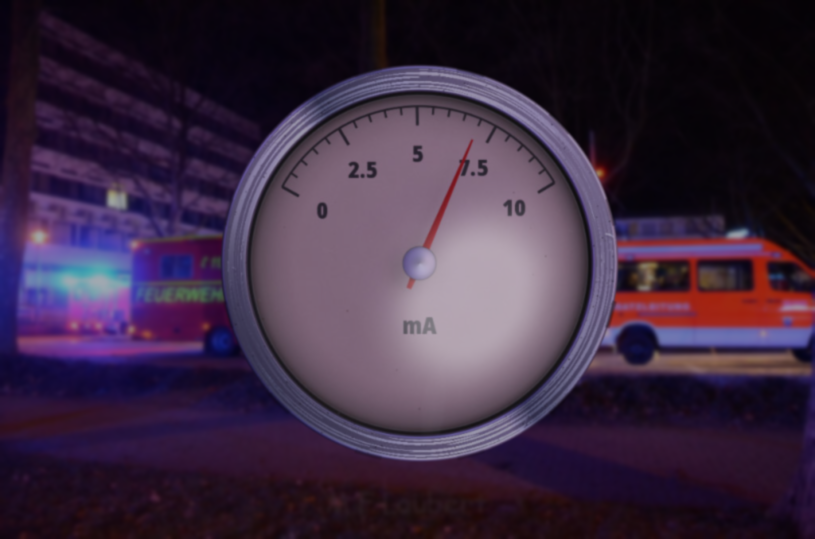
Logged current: 7 mA
